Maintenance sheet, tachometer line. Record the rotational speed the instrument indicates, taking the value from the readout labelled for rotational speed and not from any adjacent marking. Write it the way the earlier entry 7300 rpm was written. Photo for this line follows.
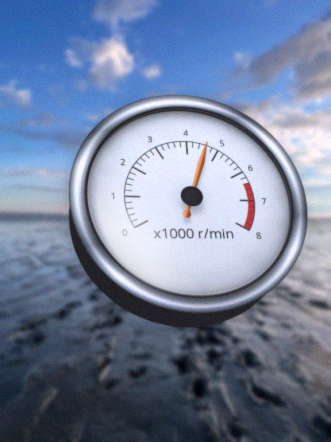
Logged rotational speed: 4600 rpm
